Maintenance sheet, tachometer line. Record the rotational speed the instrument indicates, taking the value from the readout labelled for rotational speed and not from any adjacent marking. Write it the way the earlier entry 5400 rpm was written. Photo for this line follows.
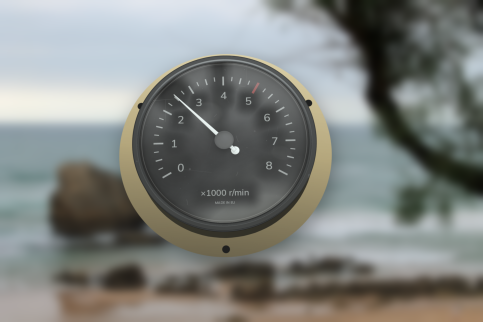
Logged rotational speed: 2500 rpm
